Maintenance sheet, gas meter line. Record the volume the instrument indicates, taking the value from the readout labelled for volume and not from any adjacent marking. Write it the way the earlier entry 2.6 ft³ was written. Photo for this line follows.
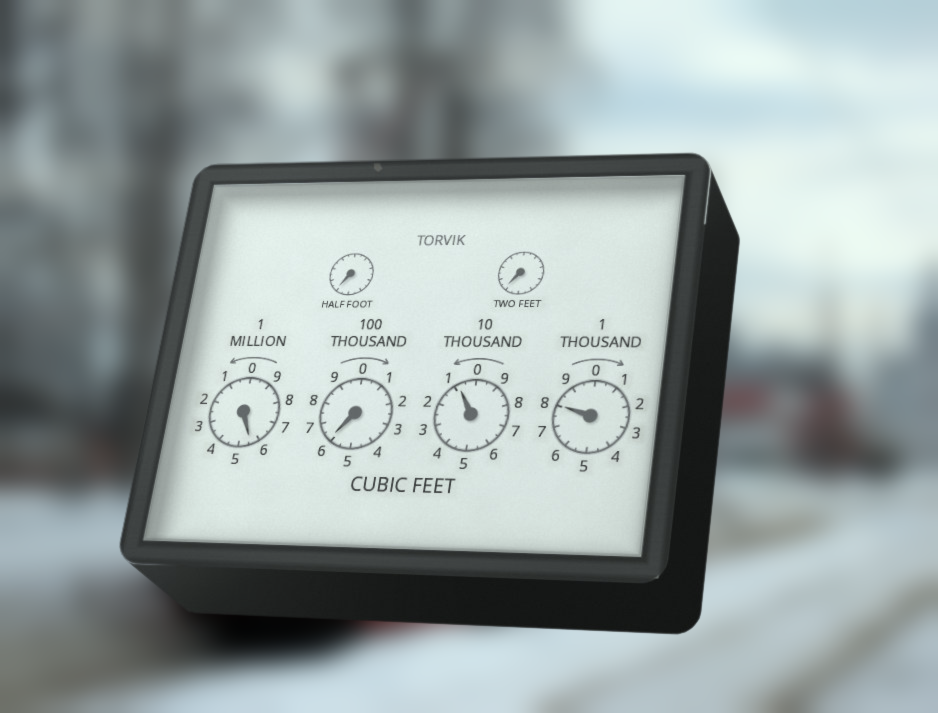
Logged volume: 560800 ft³
